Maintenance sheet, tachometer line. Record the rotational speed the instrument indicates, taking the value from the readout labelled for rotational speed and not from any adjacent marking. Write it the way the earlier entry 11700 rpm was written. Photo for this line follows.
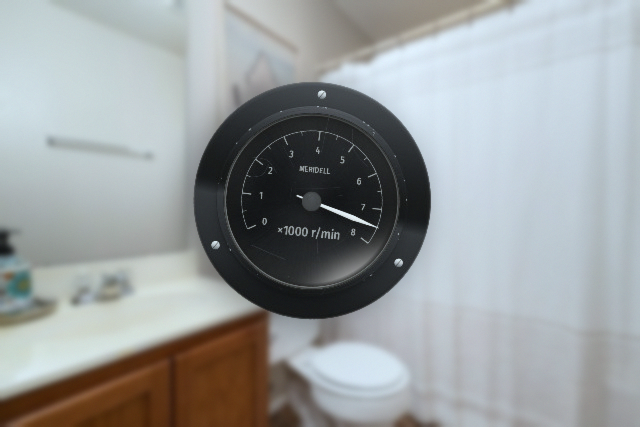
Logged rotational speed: 7500 rpm
